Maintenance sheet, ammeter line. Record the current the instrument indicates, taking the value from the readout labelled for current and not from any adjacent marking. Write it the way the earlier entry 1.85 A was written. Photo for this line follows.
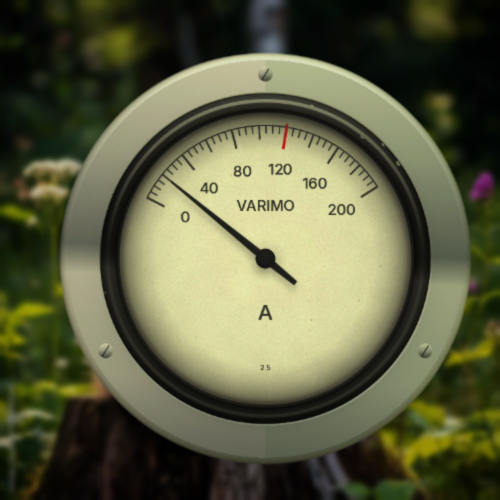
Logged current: 20 A
